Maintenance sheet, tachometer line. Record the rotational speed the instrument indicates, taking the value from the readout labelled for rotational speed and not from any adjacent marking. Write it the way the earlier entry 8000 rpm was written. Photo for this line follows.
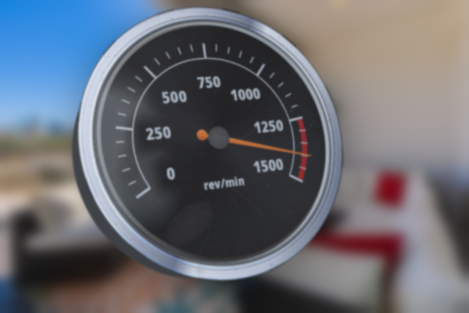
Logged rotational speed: 1400 rpm
